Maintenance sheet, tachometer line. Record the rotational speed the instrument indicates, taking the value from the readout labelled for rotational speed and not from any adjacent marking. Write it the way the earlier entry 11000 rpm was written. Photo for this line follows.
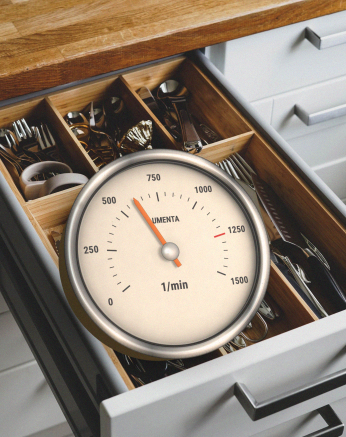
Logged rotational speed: 600 rpm
